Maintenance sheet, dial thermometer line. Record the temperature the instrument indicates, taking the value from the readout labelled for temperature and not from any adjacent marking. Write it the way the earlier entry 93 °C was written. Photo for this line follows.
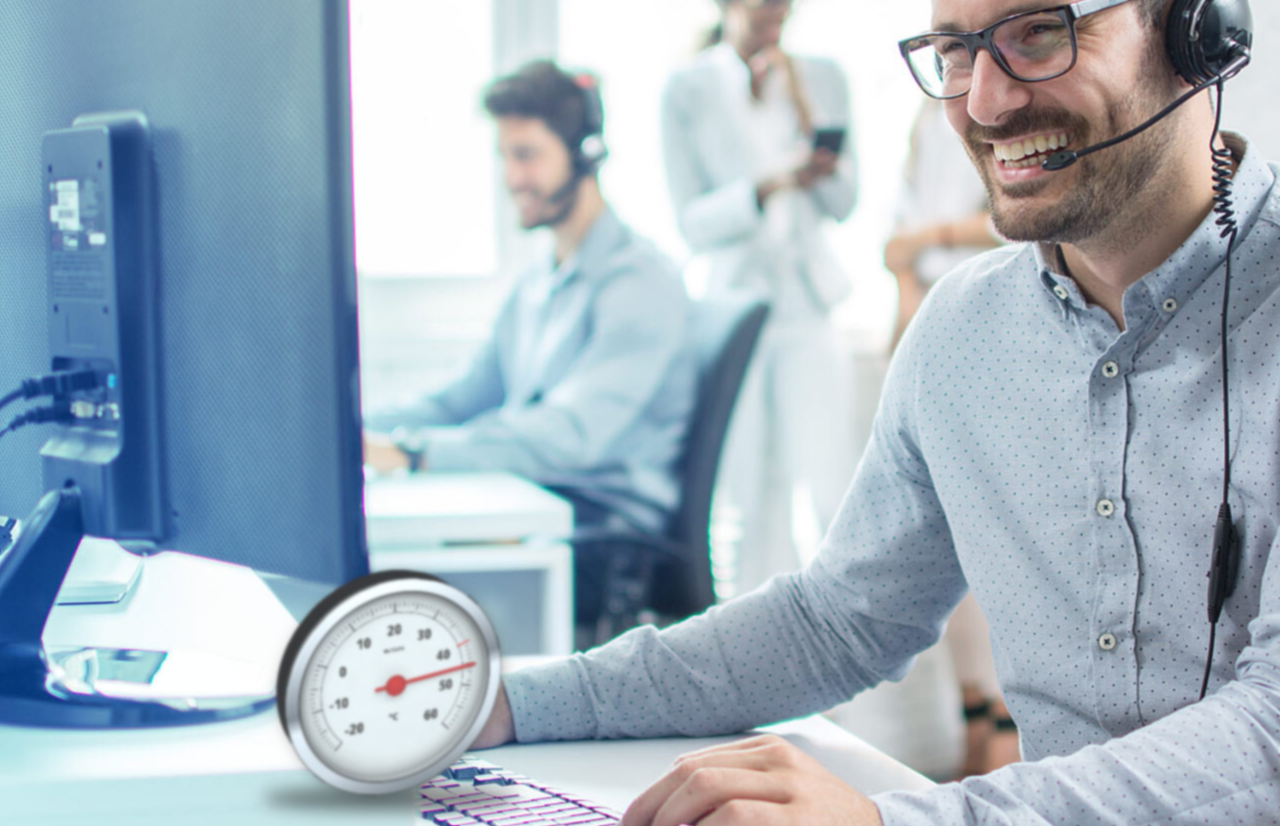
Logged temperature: 45 °C
